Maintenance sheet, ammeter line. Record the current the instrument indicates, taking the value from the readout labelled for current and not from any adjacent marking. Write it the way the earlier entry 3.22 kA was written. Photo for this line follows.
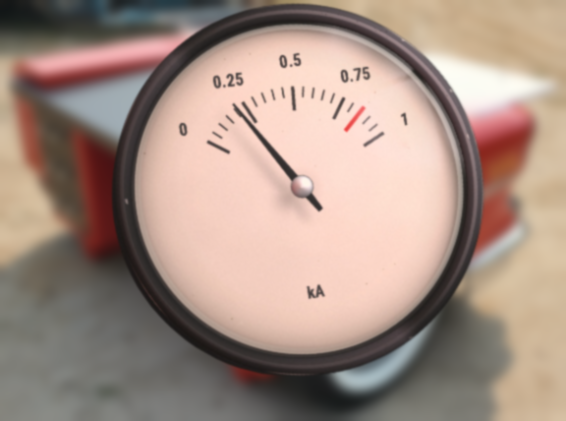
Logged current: 0.2 kA
